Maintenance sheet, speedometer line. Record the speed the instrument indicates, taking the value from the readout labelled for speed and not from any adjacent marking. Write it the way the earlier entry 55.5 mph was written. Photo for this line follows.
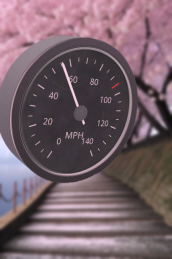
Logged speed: 55 mph
